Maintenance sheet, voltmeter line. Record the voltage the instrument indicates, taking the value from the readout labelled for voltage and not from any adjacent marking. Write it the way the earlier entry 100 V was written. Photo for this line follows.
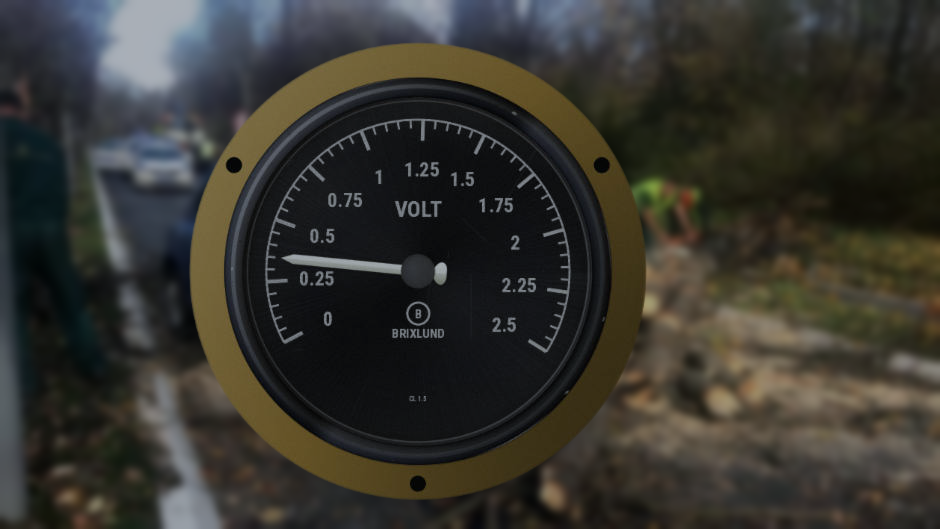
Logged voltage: 0.35 V
